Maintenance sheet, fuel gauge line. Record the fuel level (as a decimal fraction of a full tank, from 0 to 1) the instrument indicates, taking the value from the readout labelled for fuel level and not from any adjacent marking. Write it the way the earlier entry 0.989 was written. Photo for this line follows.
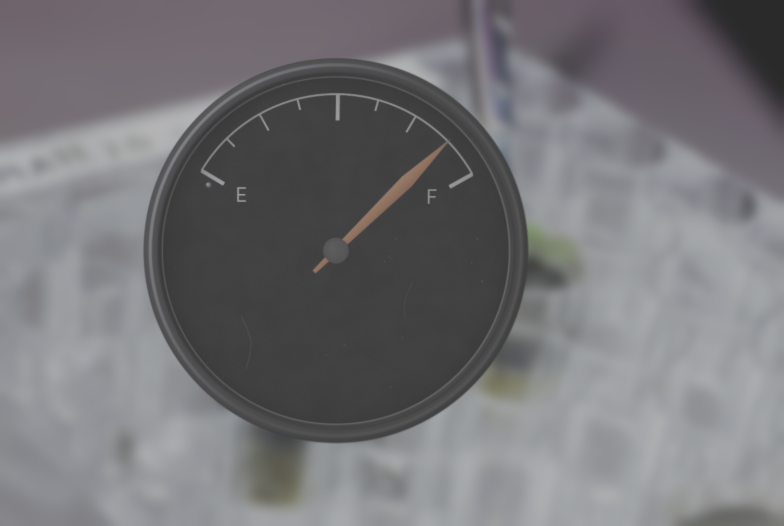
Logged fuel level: 0.875
